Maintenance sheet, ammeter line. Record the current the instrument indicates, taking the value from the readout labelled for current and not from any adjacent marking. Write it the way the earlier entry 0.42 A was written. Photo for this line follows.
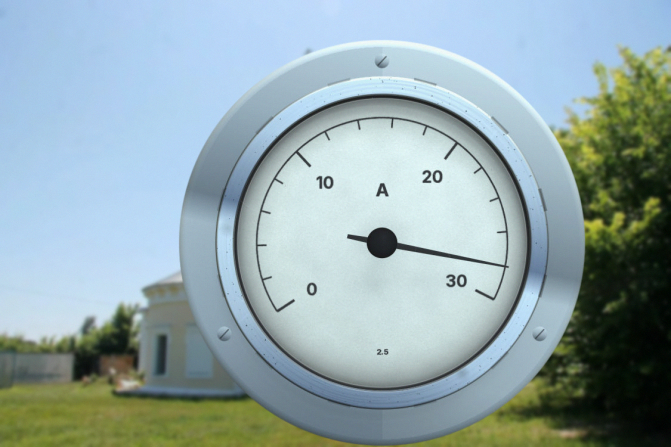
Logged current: 28 A
